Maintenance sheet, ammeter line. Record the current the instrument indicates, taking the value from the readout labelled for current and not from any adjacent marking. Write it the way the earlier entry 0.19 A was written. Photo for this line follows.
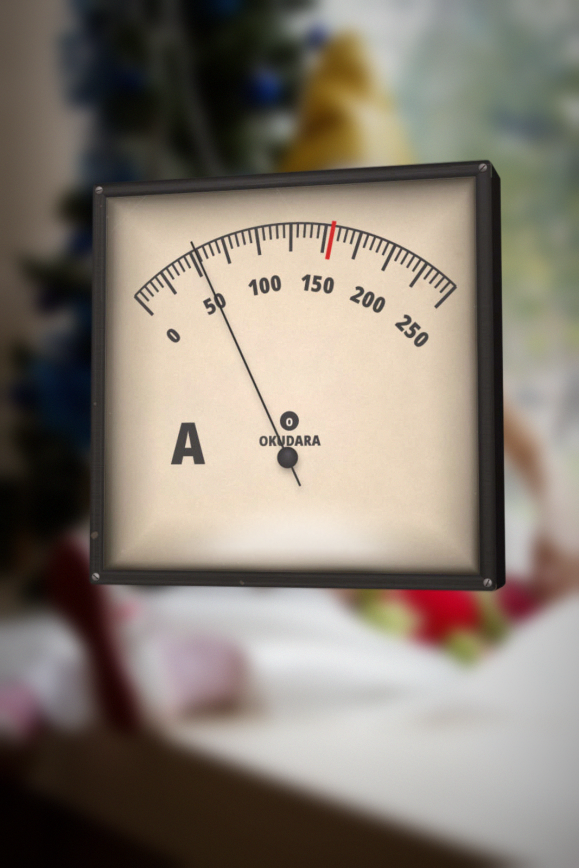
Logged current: 55 A
